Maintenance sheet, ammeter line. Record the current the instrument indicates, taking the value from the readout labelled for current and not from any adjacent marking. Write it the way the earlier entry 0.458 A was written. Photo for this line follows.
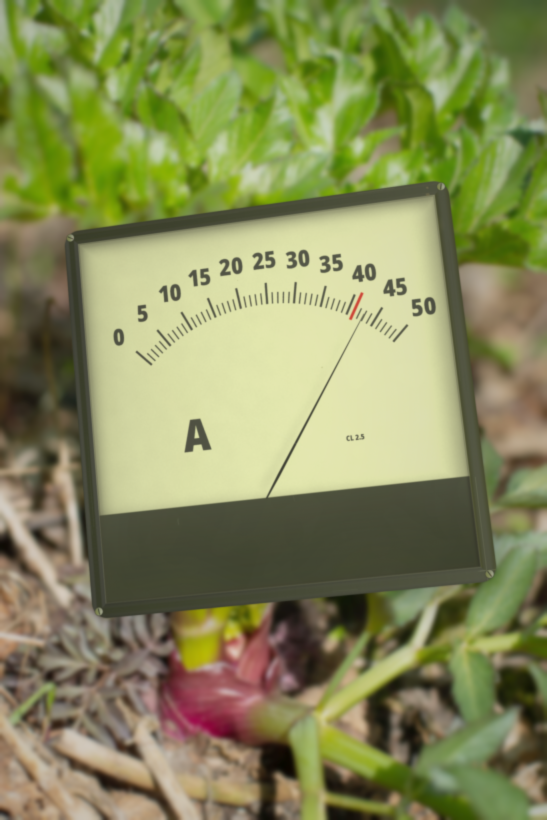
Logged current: 43 A
